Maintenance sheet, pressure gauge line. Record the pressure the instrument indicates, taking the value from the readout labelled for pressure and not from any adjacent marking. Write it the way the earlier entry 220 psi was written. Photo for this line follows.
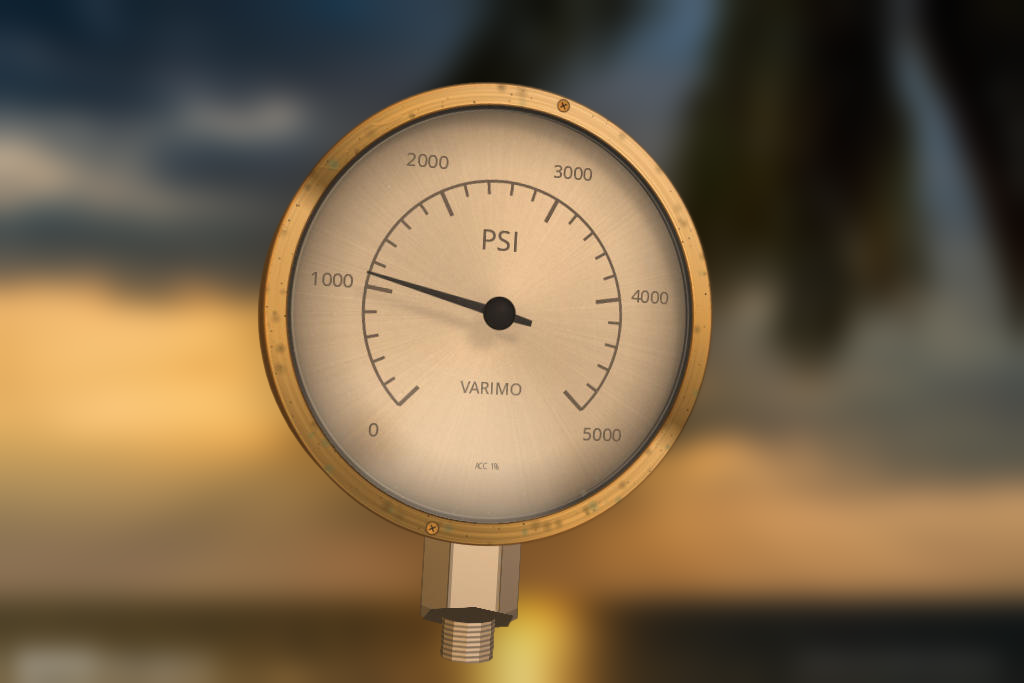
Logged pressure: 1100 psi
